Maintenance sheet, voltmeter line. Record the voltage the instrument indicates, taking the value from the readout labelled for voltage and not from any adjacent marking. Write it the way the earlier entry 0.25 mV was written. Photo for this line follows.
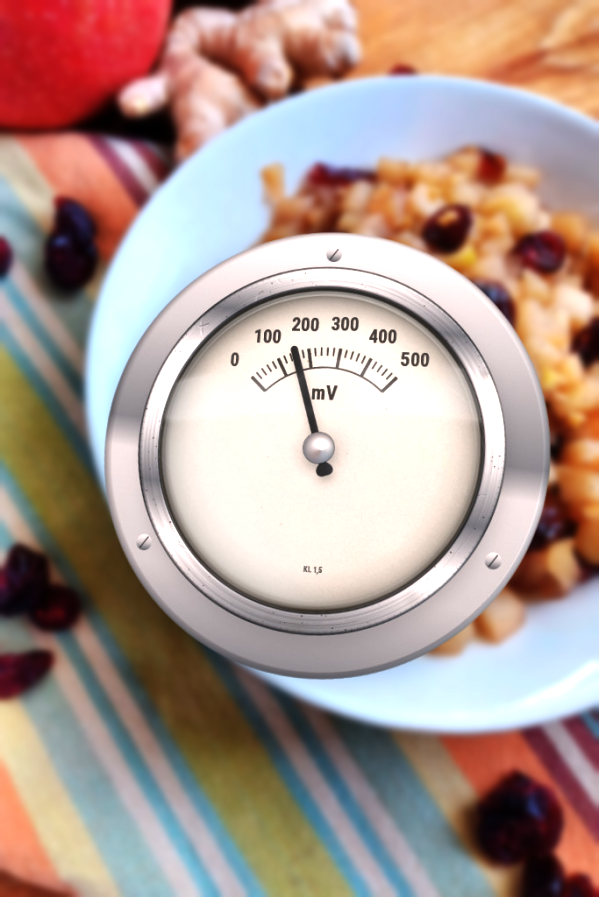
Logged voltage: 160 mV
